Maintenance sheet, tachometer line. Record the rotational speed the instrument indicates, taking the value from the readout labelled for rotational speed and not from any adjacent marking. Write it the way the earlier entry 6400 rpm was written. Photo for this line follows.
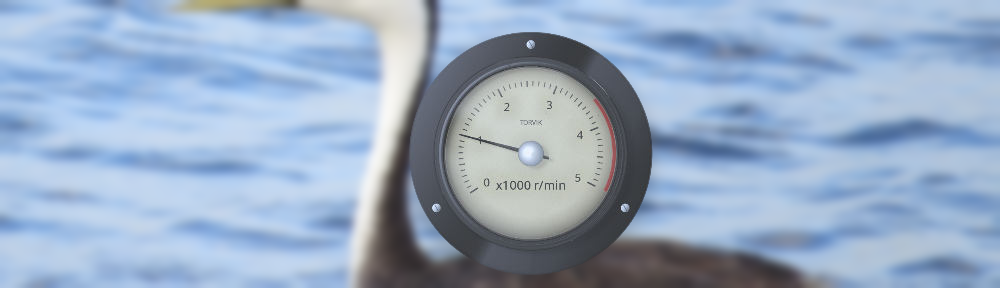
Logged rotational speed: 1000 rpm
